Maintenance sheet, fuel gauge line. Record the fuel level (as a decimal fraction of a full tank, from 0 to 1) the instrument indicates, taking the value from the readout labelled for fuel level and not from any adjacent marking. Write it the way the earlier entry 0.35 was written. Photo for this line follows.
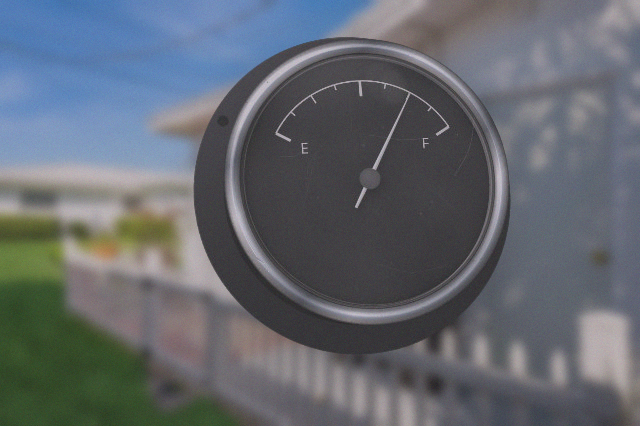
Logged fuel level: 0.75
